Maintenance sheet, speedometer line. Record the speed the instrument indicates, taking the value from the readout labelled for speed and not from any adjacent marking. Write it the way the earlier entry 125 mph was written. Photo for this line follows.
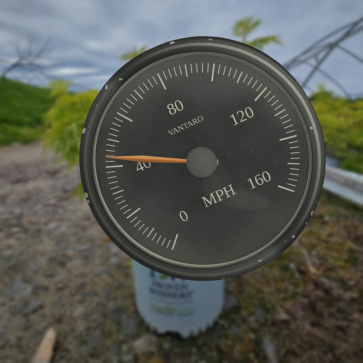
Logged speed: 44 mph
